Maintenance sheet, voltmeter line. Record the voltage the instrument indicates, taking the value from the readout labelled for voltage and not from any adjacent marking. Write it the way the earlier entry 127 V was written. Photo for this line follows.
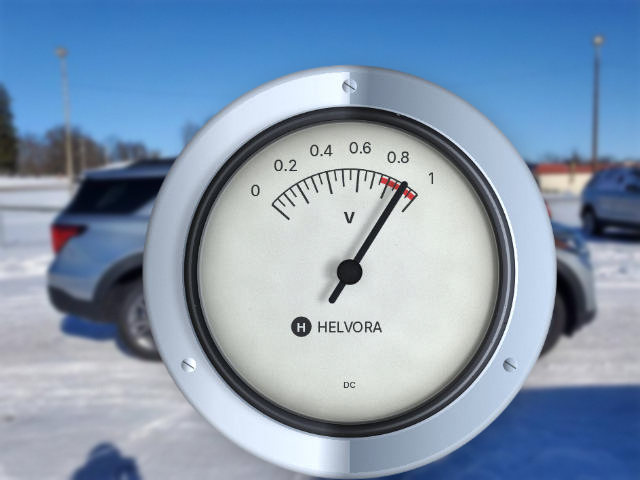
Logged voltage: 0.9 V
